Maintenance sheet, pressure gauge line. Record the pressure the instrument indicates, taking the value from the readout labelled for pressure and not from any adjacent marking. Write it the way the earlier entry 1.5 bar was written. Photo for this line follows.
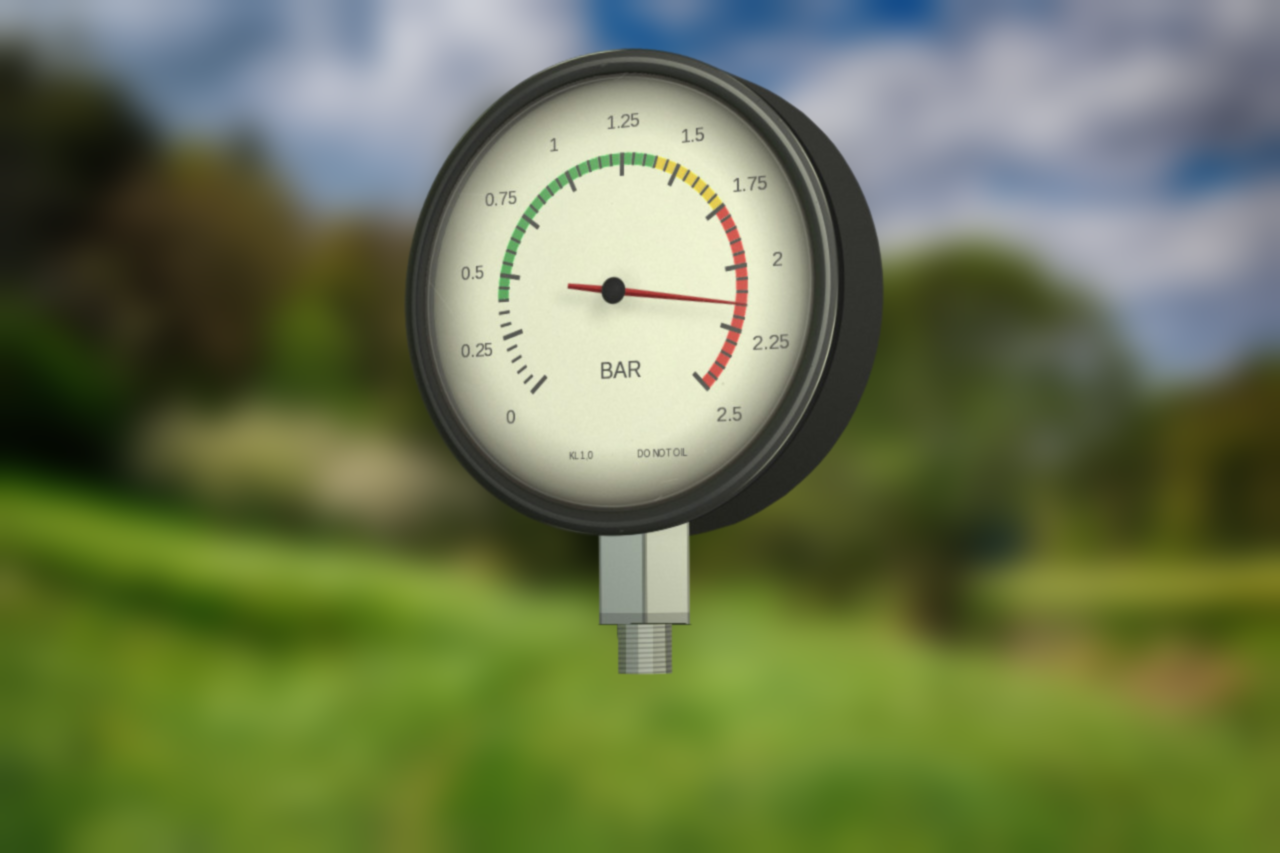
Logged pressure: 2.15 bar
